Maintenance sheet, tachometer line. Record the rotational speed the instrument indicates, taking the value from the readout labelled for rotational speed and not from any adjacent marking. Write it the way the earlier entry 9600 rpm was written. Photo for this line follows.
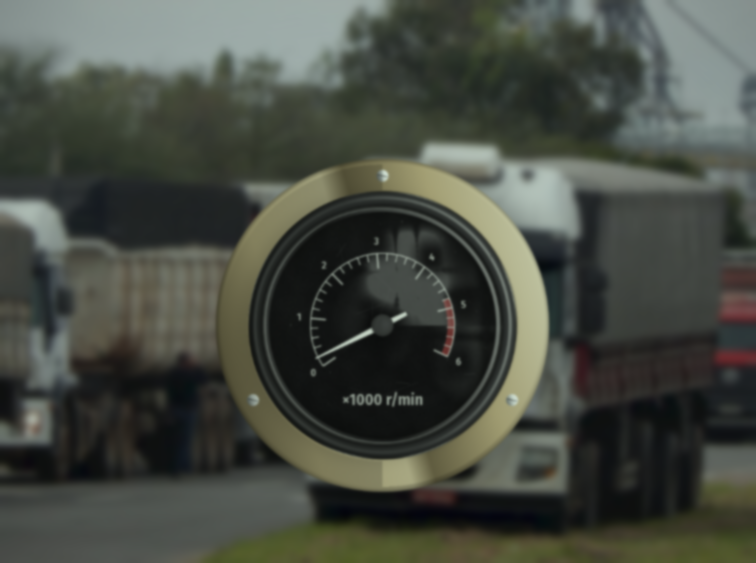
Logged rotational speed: 200 rpm
